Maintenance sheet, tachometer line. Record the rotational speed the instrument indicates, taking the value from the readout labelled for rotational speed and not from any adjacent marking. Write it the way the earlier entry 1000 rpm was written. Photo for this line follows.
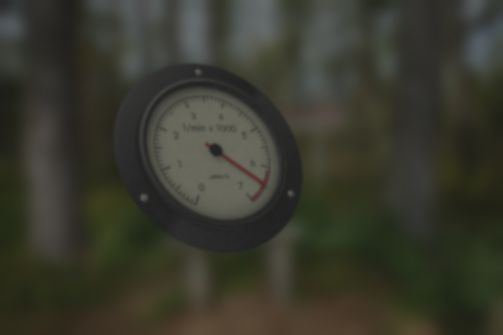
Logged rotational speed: 6500 rpm
